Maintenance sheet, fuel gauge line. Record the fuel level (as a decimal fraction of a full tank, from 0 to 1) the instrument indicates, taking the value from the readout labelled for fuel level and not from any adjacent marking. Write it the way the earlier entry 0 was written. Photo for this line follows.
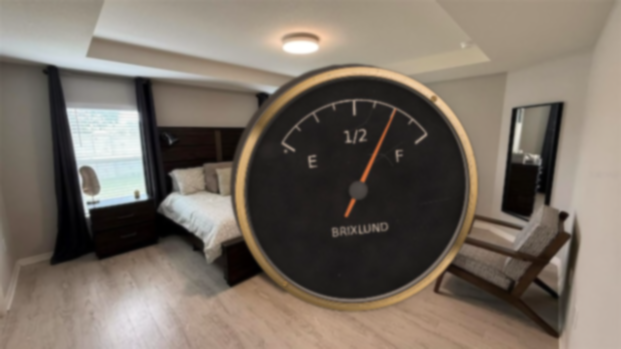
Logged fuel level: 0.75
